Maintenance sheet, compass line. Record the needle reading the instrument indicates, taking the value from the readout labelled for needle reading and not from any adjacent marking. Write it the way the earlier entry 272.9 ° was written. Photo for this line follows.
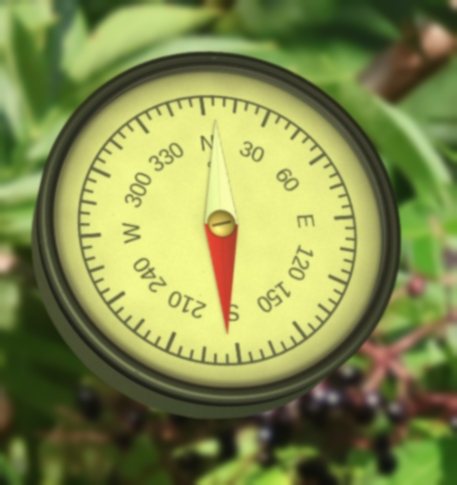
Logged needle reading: 185 °
